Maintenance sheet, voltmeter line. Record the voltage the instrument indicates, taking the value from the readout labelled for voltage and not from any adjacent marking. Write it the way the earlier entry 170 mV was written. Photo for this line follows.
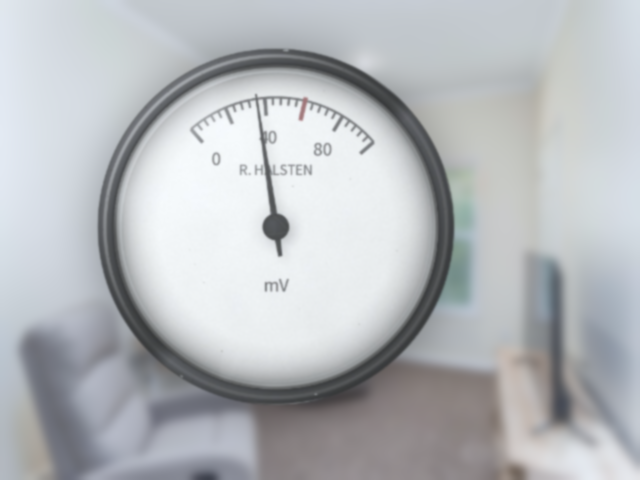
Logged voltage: 36 mV
